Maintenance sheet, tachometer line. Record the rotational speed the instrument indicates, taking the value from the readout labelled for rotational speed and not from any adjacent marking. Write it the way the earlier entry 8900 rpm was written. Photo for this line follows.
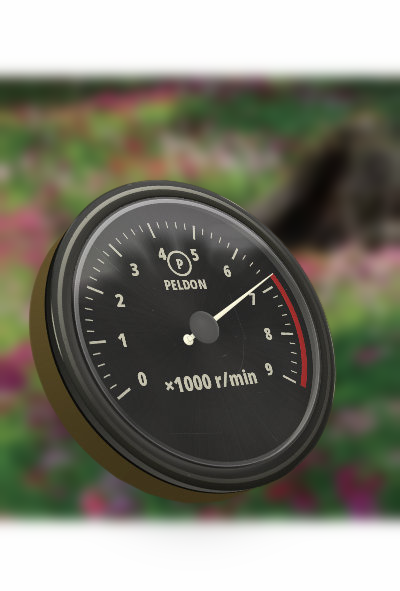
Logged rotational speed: 6800 rpm
